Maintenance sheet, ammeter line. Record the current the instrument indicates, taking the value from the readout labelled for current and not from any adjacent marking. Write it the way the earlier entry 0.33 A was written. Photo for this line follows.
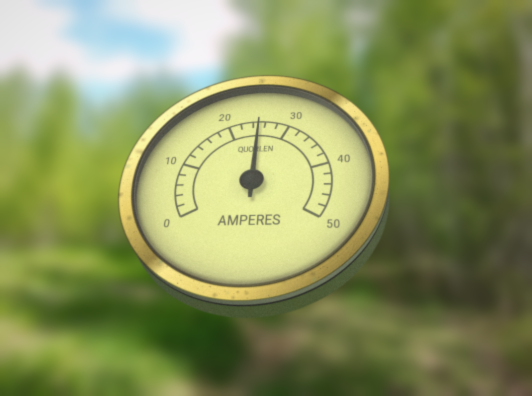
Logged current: 25 A
